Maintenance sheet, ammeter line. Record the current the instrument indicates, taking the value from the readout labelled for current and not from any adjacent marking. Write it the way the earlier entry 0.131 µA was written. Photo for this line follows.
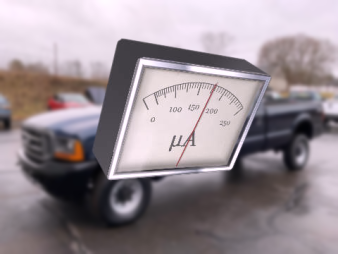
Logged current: 175 µA
